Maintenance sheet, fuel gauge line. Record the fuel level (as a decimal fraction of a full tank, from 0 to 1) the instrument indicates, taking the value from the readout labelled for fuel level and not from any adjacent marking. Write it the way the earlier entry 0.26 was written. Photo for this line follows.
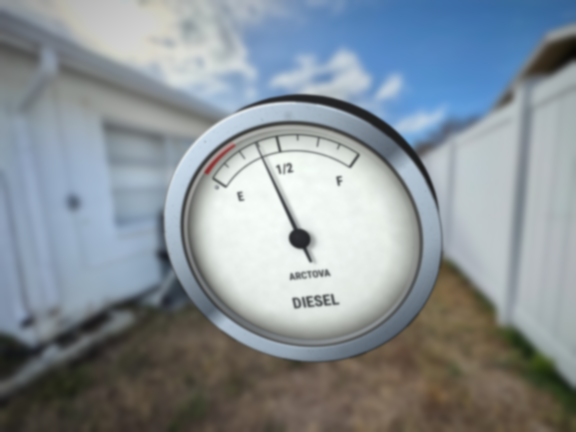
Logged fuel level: 0.375
